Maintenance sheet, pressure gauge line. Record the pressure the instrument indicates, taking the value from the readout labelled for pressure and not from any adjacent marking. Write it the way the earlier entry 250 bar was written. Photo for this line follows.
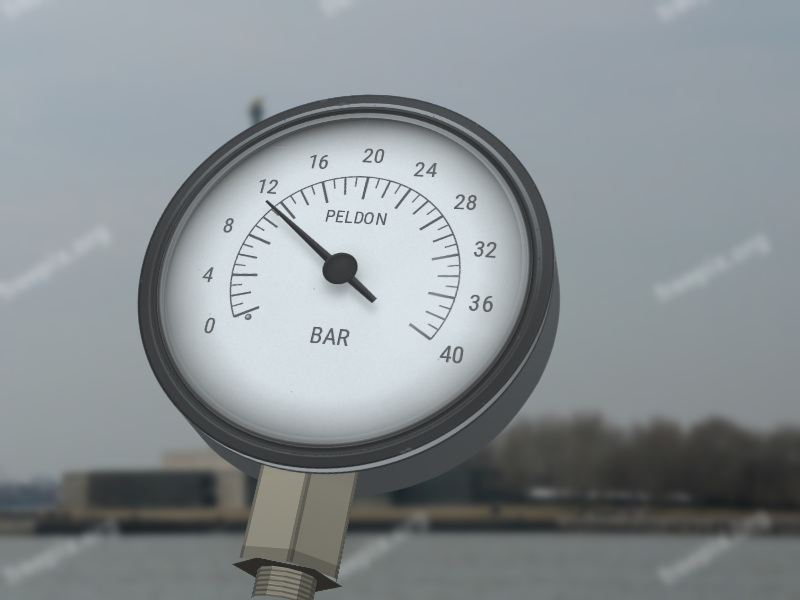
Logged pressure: 11 bar
